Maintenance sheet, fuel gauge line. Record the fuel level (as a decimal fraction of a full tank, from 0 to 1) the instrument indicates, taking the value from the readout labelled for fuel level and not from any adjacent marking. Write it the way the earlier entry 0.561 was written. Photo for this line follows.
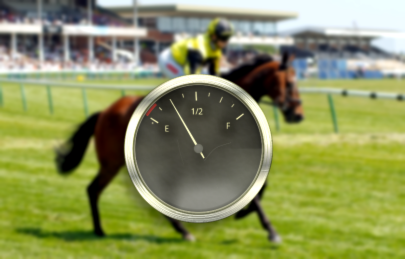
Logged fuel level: 0.25
